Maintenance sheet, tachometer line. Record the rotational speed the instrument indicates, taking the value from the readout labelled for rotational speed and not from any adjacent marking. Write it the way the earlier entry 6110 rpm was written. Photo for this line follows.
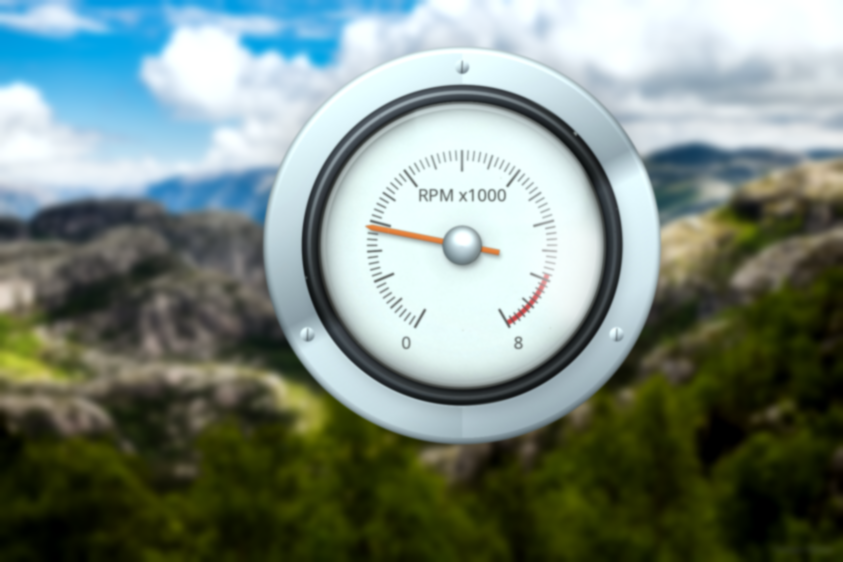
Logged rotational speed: 1900 rpm
